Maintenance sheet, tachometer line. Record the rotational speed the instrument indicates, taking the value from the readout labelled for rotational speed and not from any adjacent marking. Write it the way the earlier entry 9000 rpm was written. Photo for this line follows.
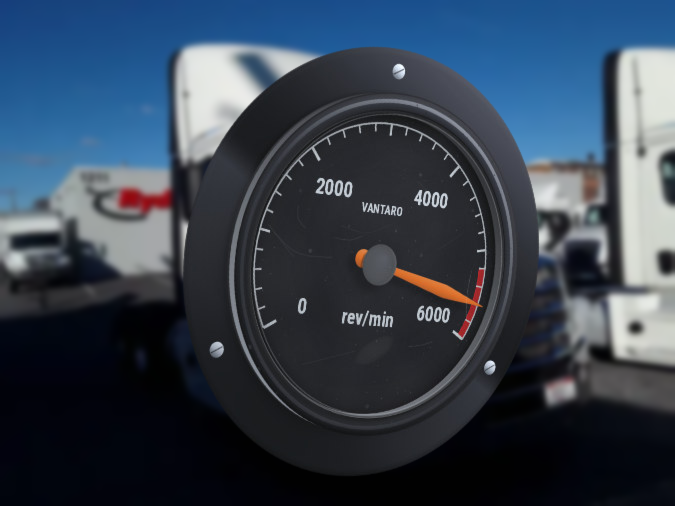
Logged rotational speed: 5600 rpm
